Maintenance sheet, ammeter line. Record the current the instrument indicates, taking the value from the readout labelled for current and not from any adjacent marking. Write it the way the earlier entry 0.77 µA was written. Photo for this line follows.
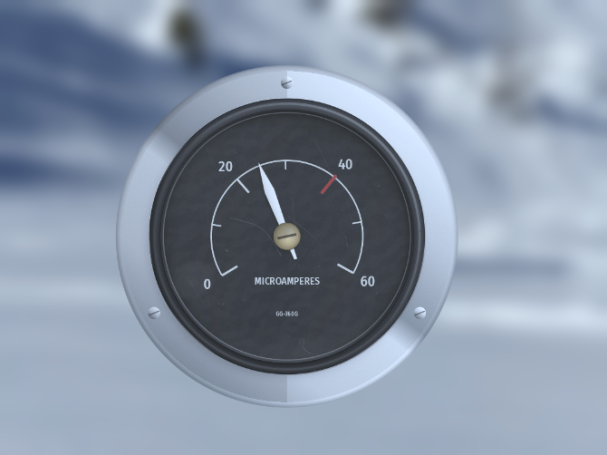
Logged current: 25 µA
